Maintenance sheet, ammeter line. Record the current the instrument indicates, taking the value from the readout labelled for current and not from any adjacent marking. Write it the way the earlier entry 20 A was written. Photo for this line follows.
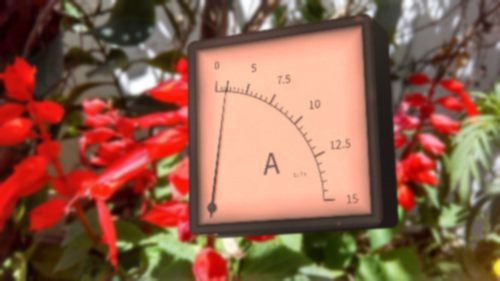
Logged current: 2.5 A
